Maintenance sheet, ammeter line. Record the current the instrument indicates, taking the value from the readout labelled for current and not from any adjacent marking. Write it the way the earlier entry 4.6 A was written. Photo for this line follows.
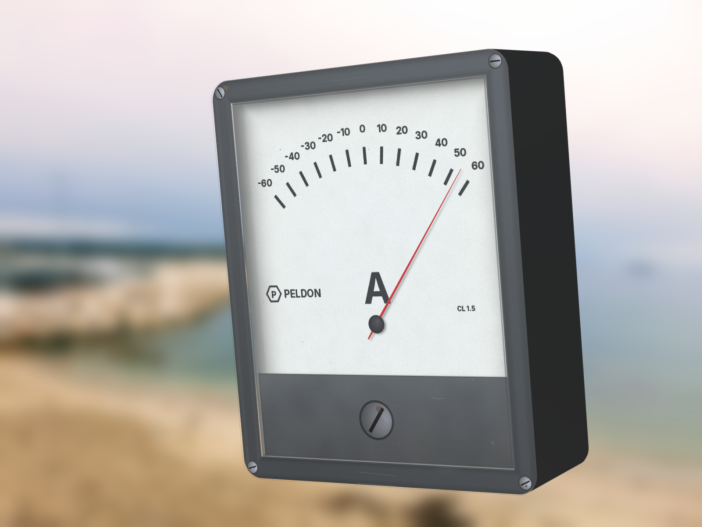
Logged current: 55 A
